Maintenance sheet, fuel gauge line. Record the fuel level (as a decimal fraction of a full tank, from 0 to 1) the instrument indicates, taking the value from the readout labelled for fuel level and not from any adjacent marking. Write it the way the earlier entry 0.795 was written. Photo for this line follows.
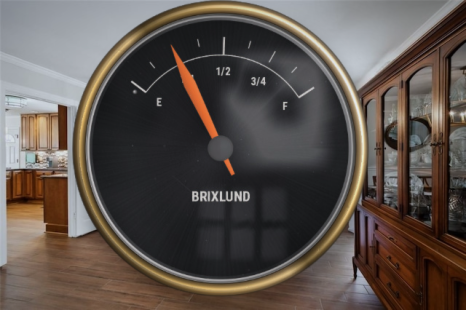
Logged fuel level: 0.25
